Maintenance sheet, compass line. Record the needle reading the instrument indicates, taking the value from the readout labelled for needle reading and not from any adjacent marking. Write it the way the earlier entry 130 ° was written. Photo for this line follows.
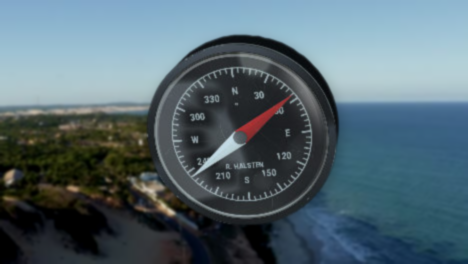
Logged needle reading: 55 °
